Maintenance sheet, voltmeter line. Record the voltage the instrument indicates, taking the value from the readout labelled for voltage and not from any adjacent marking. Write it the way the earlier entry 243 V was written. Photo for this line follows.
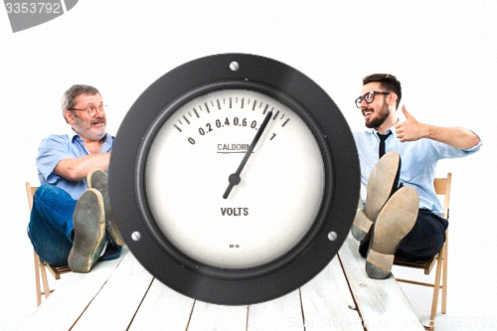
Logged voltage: 0.85 V
